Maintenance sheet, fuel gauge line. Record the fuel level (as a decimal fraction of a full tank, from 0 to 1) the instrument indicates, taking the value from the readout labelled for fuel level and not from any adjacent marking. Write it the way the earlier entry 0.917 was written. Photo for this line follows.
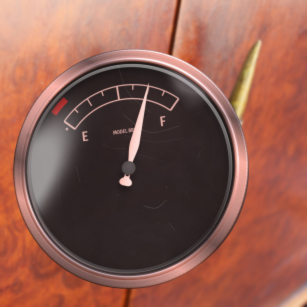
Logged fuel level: 0.75
